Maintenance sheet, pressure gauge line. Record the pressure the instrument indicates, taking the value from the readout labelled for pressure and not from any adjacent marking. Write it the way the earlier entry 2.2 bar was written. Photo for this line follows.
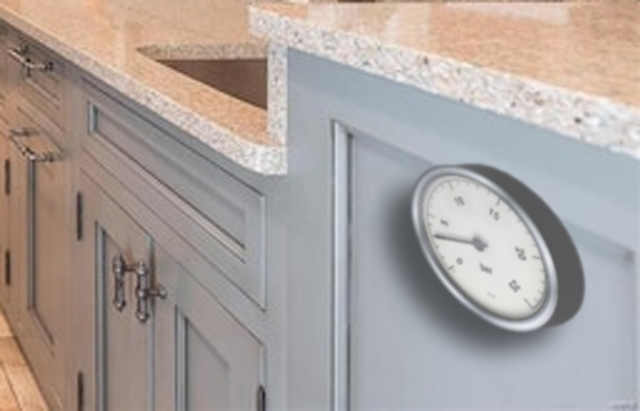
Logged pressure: 3 bar
